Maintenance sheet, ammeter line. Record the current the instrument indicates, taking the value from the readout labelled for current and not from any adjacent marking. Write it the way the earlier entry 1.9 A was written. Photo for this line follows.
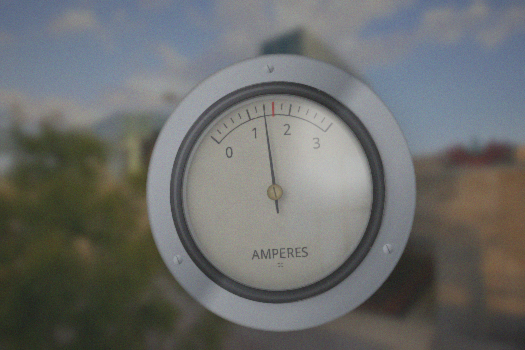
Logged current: 1.4 A
